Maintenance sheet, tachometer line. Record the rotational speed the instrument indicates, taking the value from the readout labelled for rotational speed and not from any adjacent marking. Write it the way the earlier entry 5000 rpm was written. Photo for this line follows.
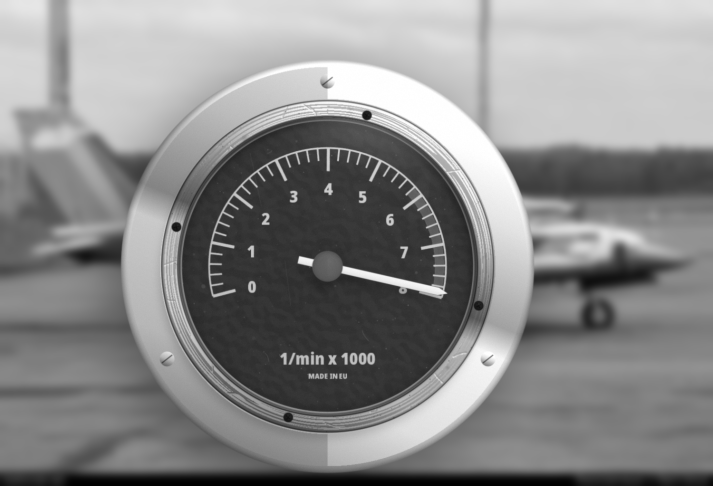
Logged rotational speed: 7900 rpm
